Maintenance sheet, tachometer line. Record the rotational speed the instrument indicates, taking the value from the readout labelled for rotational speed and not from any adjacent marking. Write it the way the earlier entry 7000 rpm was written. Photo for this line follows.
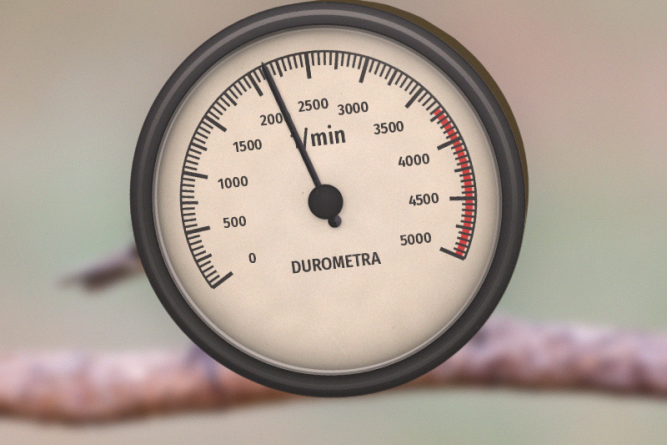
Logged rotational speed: 2150 rpm
